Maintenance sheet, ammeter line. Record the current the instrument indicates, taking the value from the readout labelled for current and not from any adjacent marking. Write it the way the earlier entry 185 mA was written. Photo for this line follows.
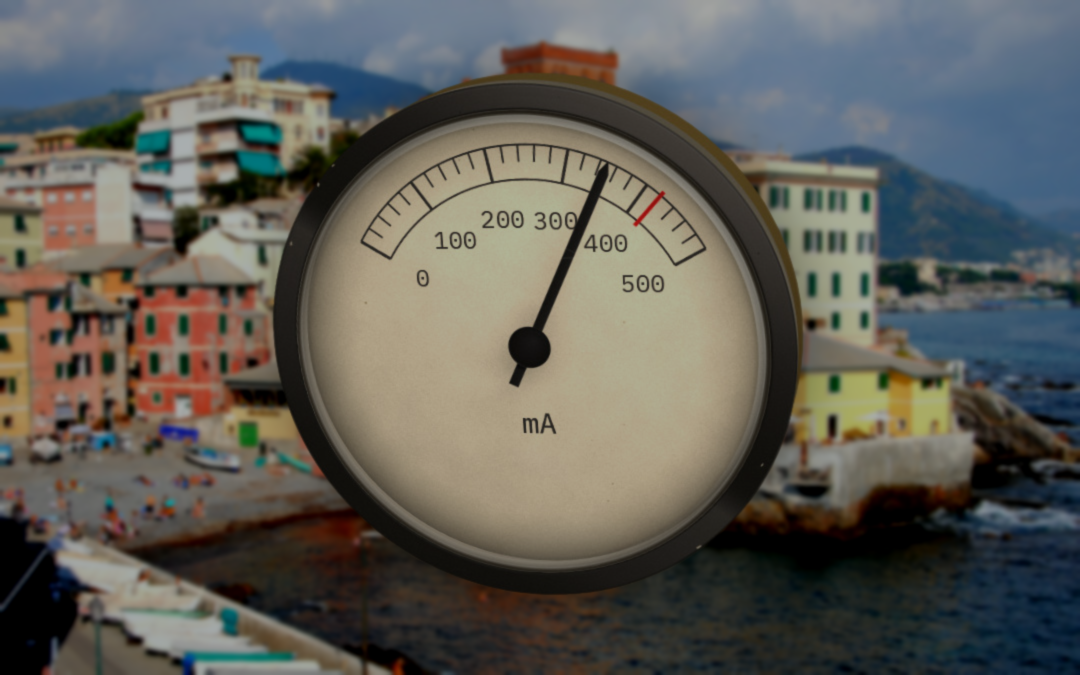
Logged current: 350 mA
